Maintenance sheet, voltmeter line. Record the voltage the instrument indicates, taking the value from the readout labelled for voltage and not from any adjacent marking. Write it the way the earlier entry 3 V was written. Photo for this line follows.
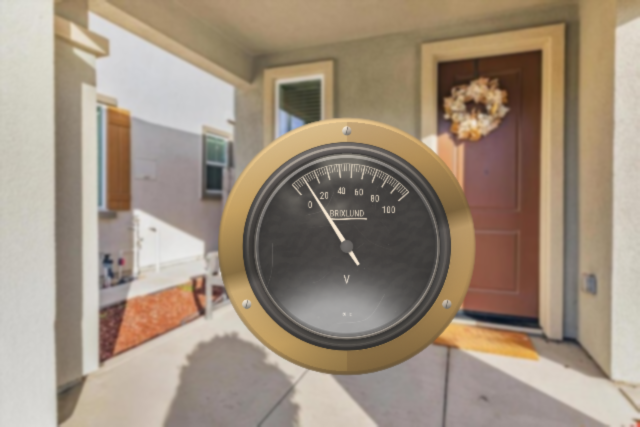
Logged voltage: 10 V
